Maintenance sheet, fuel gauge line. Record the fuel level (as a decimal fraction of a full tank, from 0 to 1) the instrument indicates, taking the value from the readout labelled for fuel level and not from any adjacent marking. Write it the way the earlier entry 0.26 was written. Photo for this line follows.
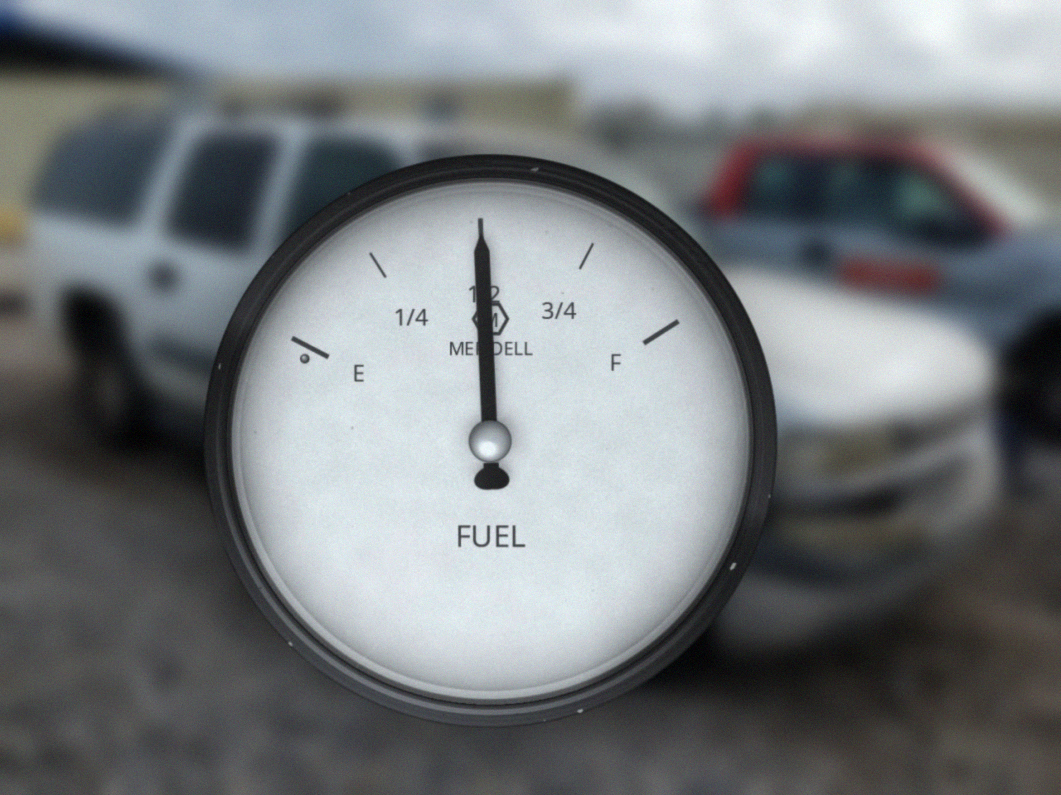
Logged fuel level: 0.5
